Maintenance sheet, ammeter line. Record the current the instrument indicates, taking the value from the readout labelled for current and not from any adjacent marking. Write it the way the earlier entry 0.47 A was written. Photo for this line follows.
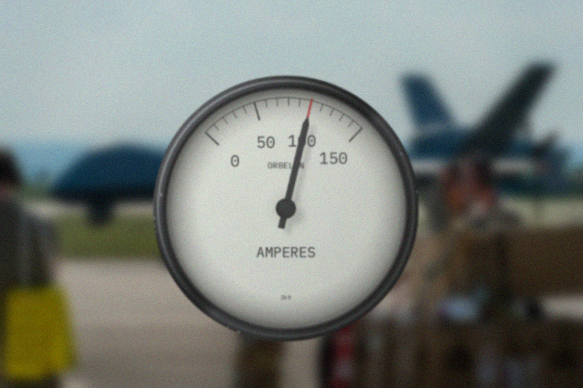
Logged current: 100 A
